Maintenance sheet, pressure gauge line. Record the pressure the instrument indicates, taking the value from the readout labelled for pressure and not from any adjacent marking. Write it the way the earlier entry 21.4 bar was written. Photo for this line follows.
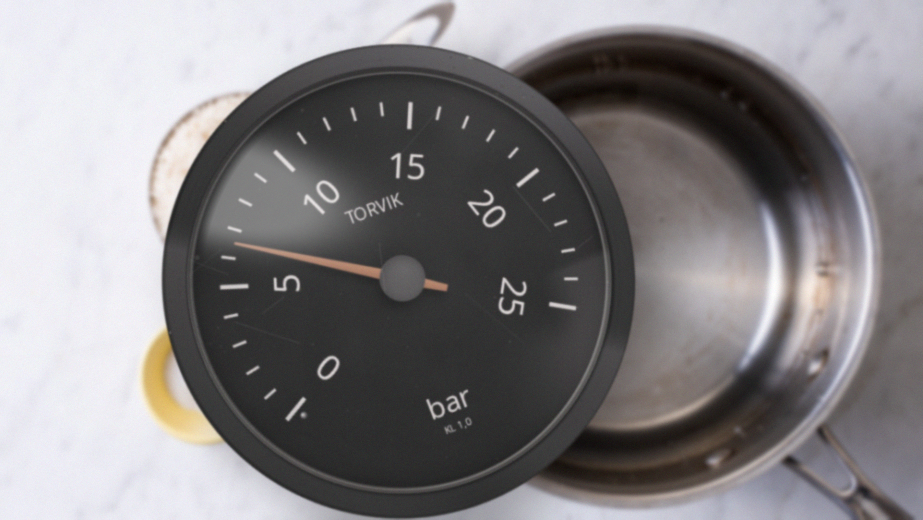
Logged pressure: 6.5 bar
